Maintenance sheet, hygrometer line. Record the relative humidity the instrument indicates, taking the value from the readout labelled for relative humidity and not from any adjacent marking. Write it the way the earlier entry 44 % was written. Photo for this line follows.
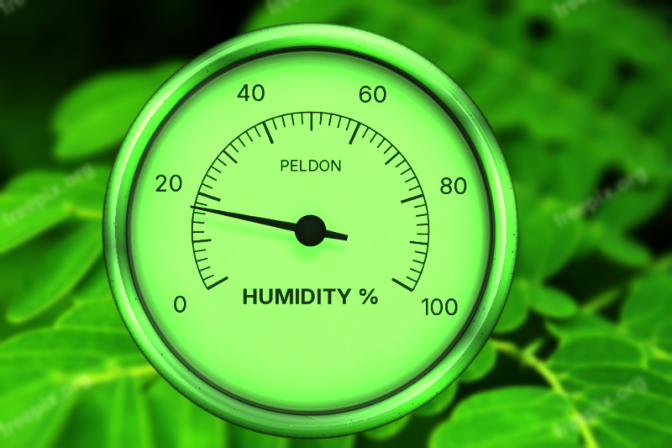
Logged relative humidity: 17 %
